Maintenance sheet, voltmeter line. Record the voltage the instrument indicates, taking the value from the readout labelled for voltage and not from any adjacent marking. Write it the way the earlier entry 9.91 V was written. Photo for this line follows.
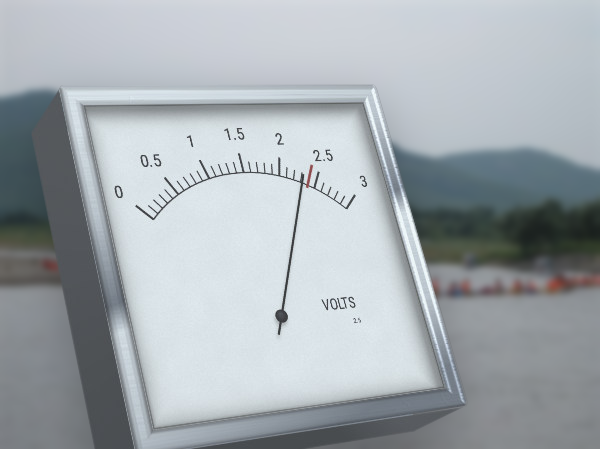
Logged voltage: 2.3 V
